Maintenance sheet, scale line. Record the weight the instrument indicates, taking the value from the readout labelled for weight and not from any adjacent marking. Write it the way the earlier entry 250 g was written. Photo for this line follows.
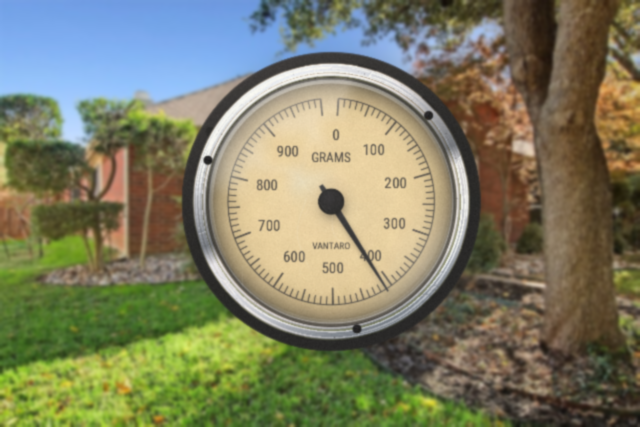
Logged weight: 410 g
